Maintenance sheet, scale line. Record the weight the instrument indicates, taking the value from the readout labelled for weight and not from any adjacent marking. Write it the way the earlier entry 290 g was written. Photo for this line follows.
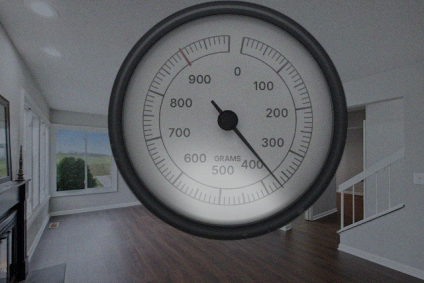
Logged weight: 370 g
